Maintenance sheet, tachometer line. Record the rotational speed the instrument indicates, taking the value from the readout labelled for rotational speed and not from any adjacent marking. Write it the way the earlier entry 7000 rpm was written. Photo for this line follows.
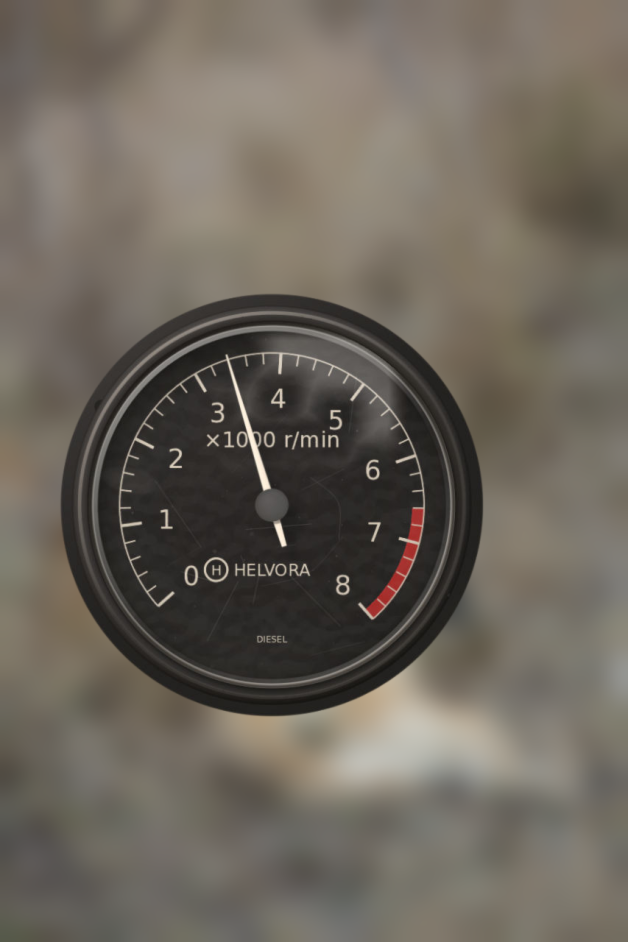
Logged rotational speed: 3400 rpm
